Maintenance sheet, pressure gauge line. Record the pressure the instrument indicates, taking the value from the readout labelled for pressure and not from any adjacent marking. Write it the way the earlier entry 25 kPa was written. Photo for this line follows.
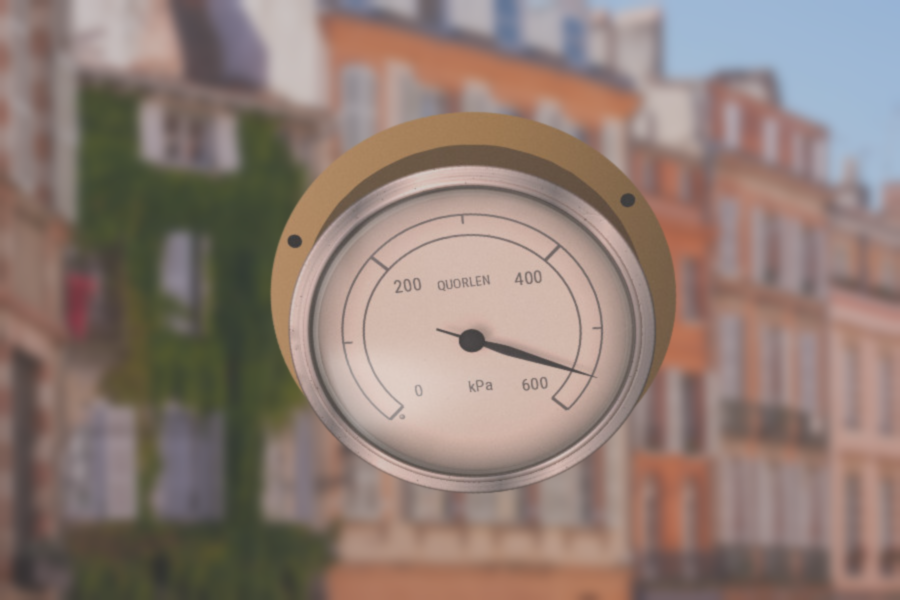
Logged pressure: 550 kPa
